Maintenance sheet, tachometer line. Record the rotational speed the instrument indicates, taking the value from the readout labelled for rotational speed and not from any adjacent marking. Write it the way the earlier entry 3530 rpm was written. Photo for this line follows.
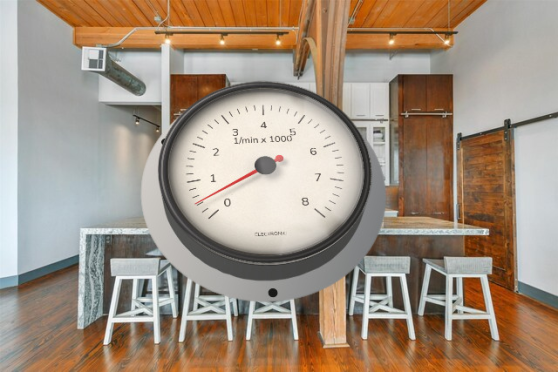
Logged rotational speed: 400 rpm
